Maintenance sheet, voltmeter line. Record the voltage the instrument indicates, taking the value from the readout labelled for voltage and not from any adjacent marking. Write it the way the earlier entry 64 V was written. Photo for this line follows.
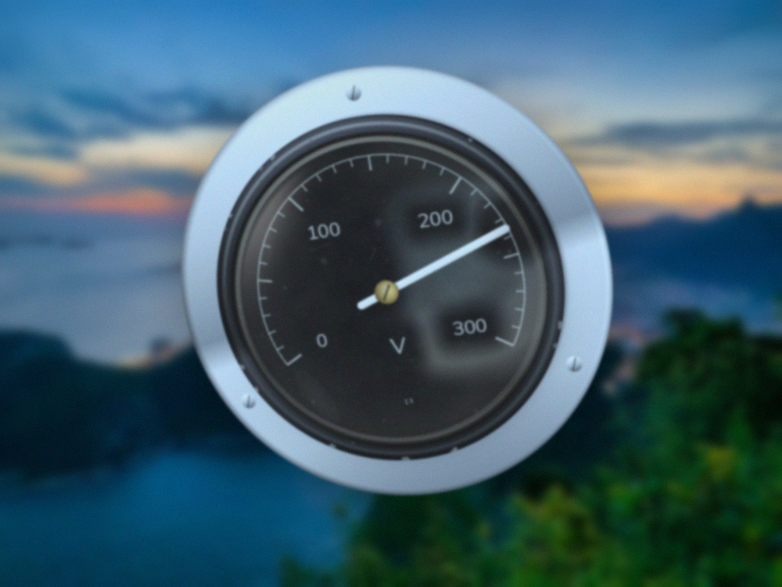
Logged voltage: 235 V
